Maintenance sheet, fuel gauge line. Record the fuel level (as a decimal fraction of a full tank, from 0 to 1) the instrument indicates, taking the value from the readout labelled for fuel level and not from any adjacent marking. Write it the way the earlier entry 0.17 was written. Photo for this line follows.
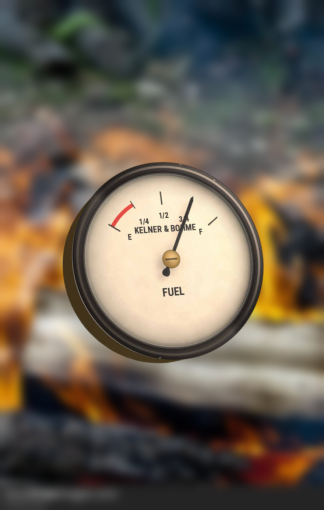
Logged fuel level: 0.75
